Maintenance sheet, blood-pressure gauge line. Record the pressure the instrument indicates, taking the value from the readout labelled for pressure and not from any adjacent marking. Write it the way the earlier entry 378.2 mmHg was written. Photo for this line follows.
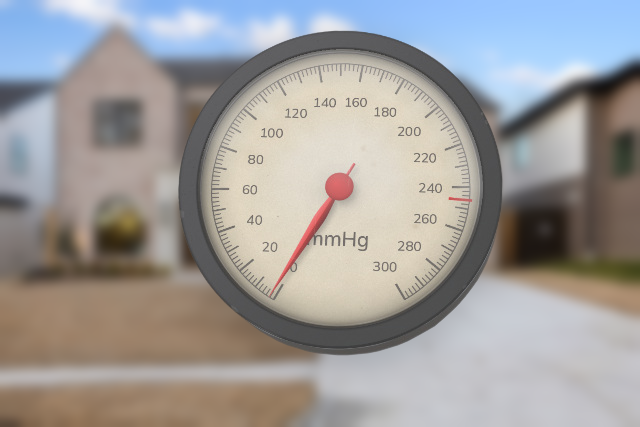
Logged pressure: 2 mmHg
